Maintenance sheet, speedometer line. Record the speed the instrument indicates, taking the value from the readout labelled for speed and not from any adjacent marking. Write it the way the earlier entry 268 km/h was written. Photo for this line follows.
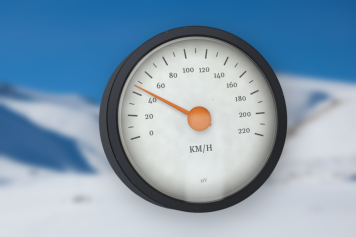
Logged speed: 45 km/h
